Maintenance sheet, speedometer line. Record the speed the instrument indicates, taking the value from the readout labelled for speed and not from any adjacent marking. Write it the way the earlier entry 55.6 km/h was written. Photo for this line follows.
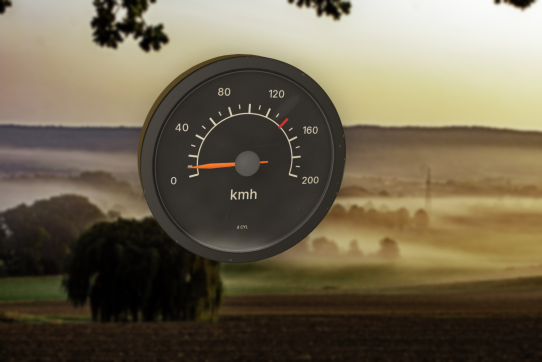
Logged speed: 10 km/h
